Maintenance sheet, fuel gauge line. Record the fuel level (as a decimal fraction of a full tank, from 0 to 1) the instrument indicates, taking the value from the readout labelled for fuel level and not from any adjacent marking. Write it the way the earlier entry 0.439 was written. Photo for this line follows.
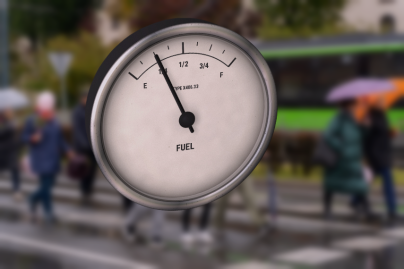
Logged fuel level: 0.25
